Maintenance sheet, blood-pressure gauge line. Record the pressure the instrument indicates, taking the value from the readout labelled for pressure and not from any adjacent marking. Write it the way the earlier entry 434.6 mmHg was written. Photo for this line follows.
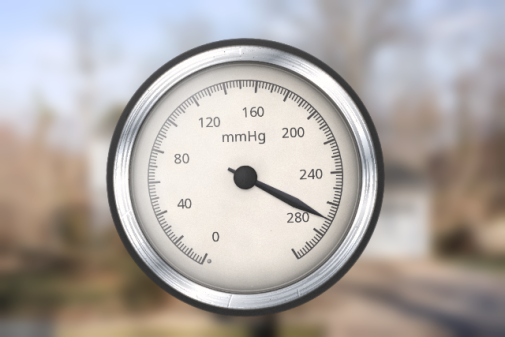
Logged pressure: 270 mmHg
